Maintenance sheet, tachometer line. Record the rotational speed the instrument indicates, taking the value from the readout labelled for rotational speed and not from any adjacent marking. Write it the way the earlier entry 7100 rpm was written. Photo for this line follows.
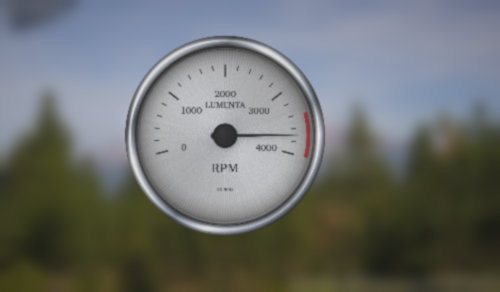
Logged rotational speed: 3700 rpm
